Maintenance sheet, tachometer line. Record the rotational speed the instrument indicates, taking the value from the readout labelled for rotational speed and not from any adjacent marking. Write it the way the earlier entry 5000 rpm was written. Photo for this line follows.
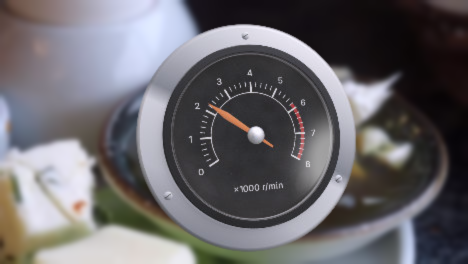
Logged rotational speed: 2200 rpm
